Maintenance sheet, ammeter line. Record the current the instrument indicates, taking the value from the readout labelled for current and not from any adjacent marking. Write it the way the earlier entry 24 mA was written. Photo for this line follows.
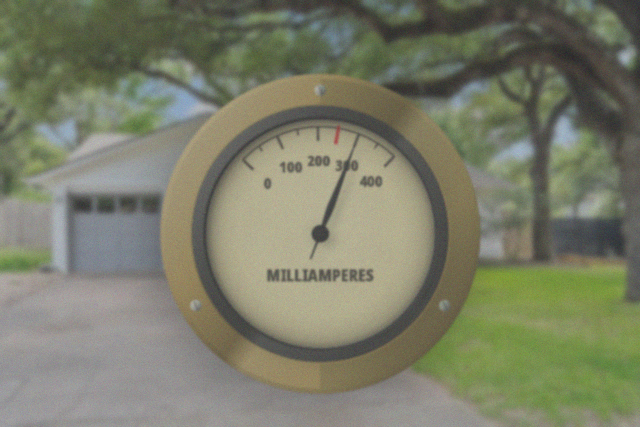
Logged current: 300 mA
